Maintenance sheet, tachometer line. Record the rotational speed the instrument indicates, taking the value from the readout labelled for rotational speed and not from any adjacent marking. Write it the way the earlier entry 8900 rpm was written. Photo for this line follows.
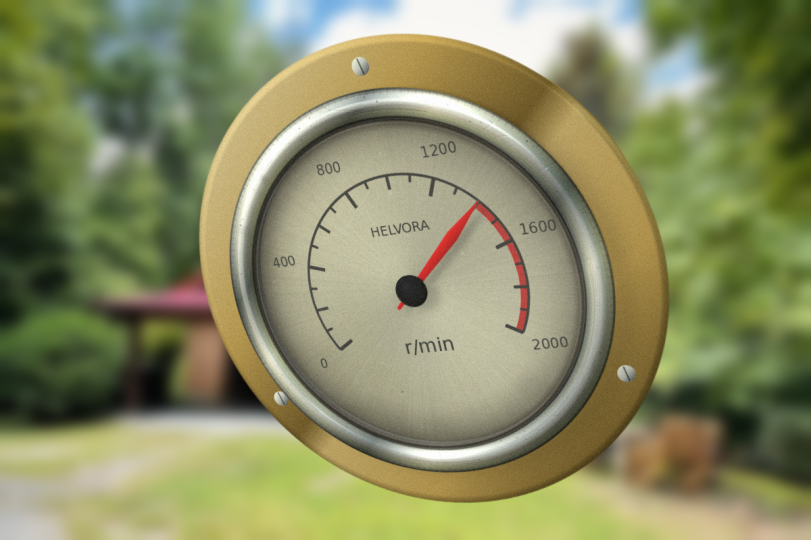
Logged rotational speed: 1400 rpm
